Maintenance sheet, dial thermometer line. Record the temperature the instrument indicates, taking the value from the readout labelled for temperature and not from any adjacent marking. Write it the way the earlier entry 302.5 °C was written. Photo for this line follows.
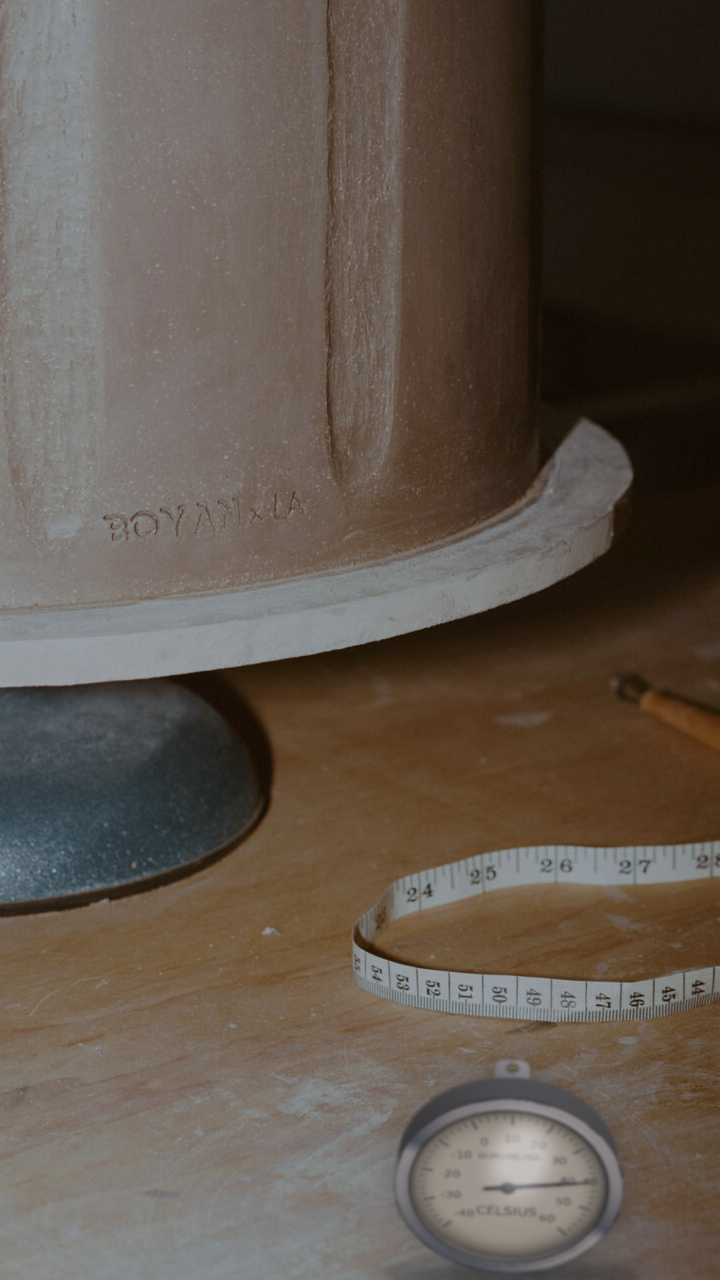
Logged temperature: 40 °C
